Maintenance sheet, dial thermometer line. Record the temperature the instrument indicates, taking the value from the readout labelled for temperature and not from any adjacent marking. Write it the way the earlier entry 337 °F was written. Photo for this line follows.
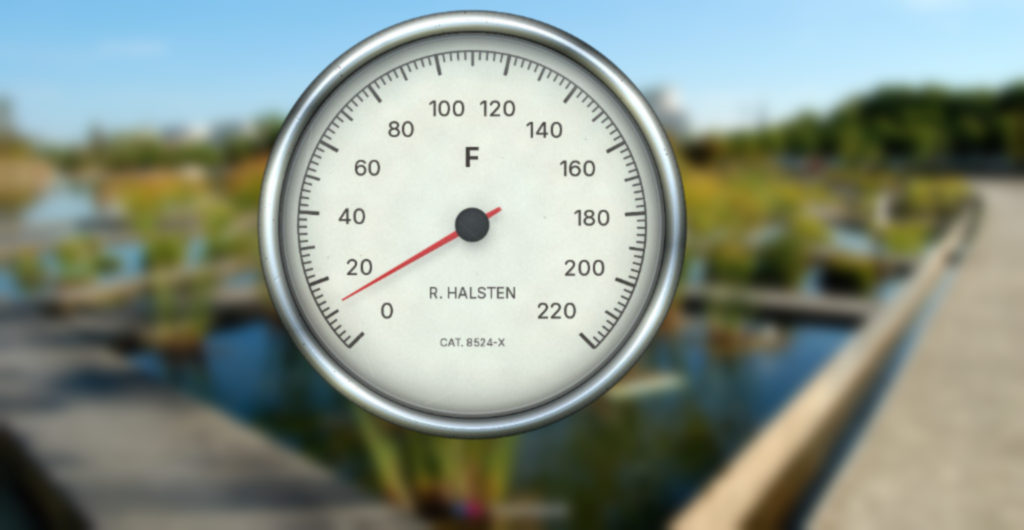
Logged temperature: 12 °F
